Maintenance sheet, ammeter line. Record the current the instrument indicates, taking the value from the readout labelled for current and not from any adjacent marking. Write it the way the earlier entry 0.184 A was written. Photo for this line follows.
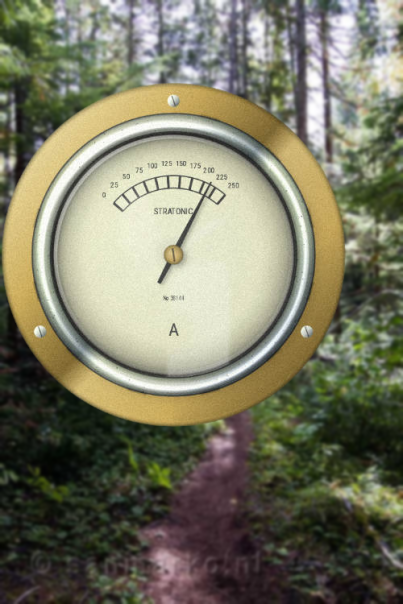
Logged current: 212.5 A
